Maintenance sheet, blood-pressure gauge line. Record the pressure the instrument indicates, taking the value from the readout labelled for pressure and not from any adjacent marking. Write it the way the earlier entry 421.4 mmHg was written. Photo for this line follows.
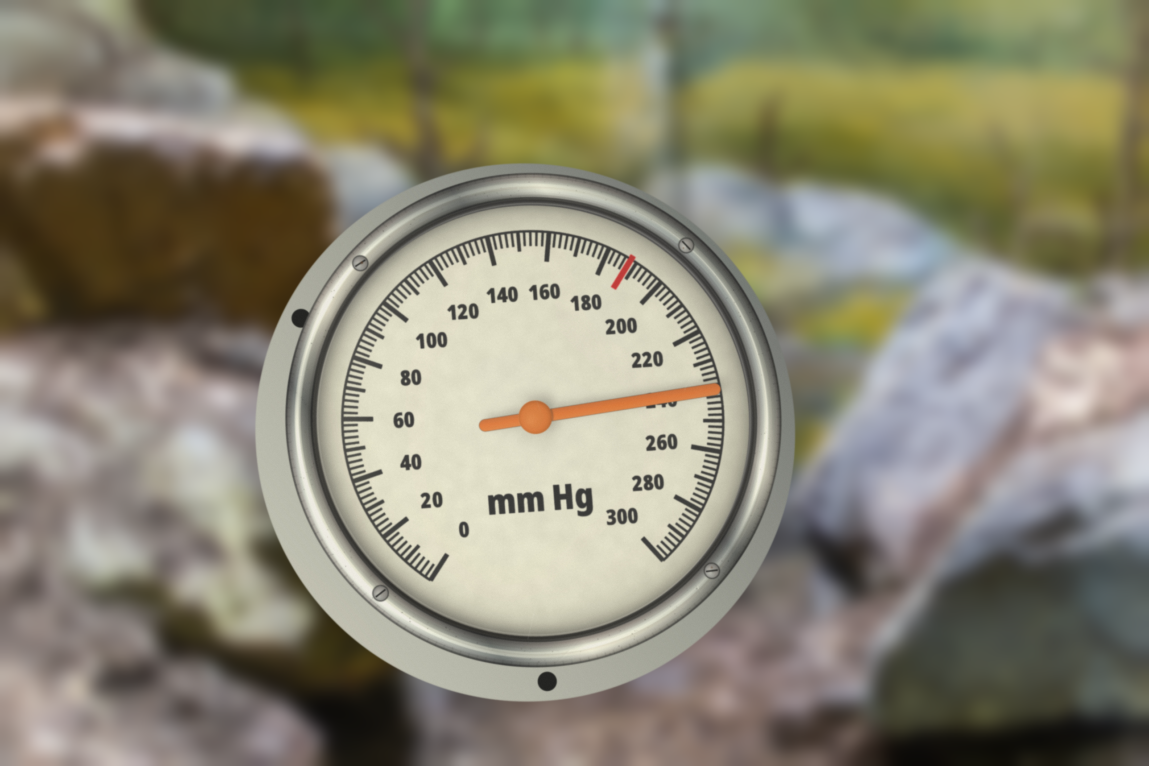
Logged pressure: 240 mmHg
